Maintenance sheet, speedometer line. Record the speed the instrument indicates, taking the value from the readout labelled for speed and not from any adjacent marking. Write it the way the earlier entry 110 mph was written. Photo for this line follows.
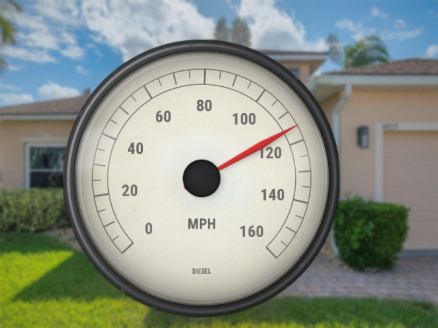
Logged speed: 115 mph
